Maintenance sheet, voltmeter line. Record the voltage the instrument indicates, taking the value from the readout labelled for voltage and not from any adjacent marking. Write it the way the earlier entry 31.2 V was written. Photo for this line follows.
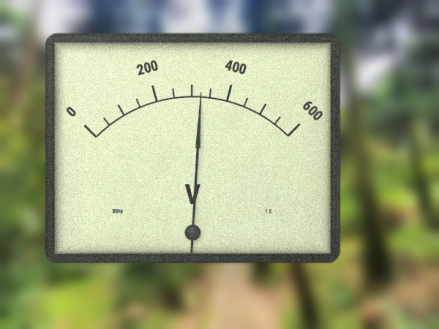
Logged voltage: 325 V
